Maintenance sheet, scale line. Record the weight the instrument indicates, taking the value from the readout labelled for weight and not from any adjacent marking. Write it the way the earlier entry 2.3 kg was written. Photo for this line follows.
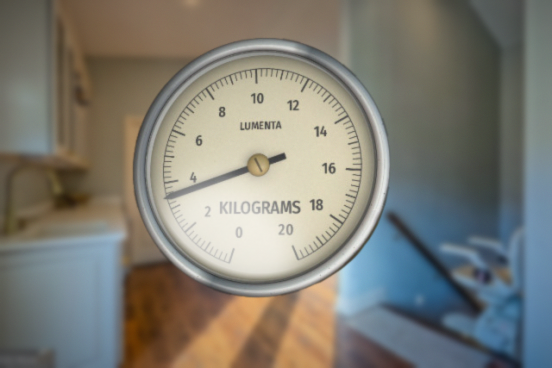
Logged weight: 3.4 kg
